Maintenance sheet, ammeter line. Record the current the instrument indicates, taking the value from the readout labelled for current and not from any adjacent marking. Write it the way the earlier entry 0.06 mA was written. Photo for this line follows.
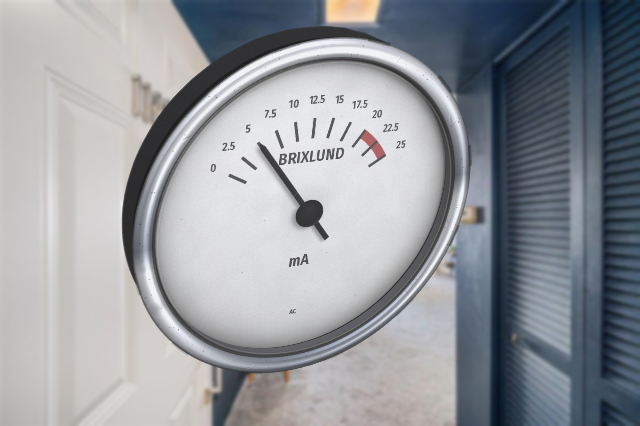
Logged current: 5 mA
